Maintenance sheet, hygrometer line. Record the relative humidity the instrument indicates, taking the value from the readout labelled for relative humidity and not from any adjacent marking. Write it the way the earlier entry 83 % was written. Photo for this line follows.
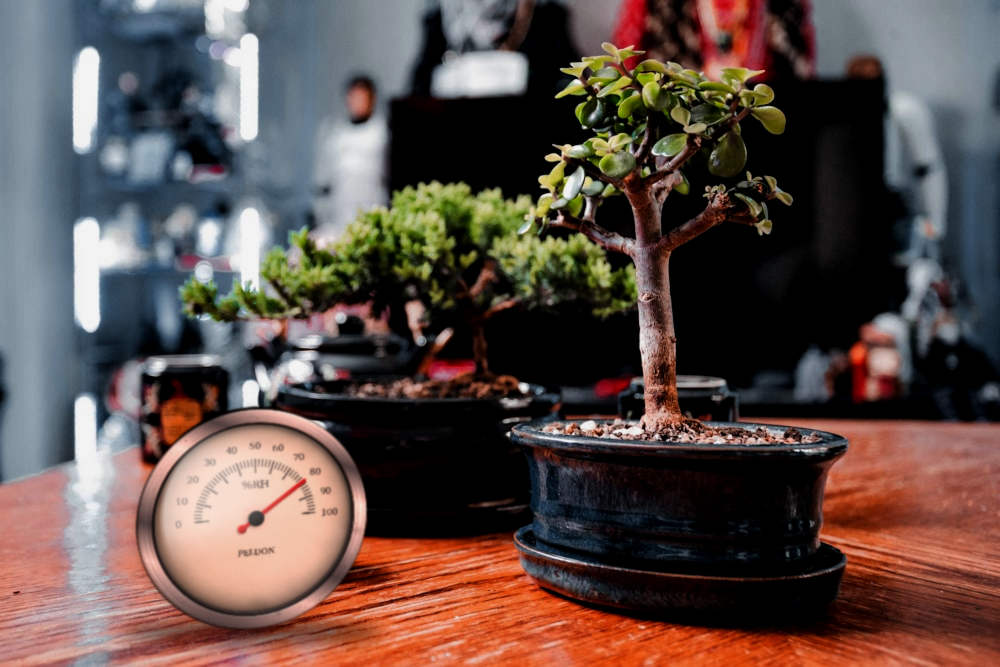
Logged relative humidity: 80 %
